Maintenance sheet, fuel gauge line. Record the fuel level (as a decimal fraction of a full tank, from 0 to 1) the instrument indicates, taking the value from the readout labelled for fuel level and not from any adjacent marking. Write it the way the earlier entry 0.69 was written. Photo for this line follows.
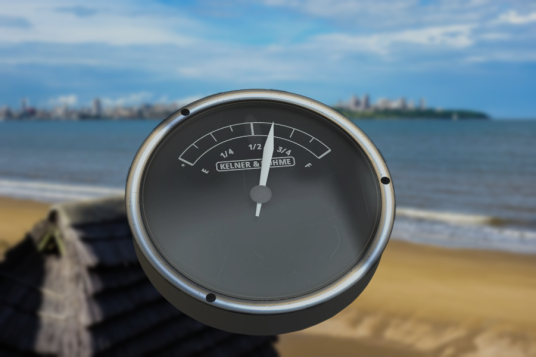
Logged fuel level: 0.625
